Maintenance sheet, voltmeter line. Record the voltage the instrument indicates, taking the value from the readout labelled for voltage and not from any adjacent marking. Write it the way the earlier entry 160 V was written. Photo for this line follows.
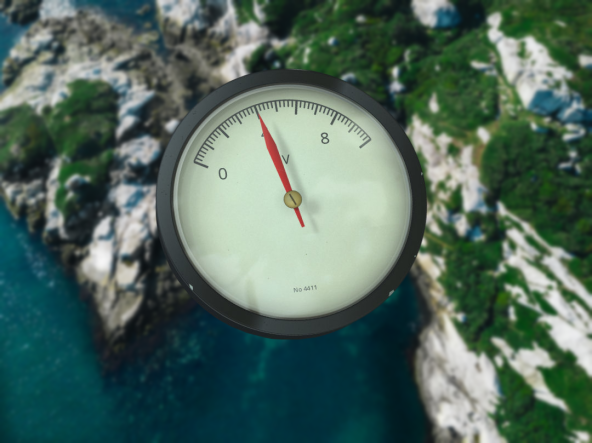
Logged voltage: 4 V
